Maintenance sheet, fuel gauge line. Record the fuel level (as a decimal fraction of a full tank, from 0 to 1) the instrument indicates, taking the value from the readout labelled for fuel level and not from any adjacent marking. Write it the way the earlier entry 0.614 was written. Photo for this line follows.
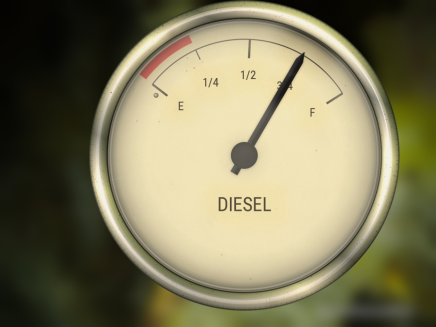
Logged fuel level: 0.75
